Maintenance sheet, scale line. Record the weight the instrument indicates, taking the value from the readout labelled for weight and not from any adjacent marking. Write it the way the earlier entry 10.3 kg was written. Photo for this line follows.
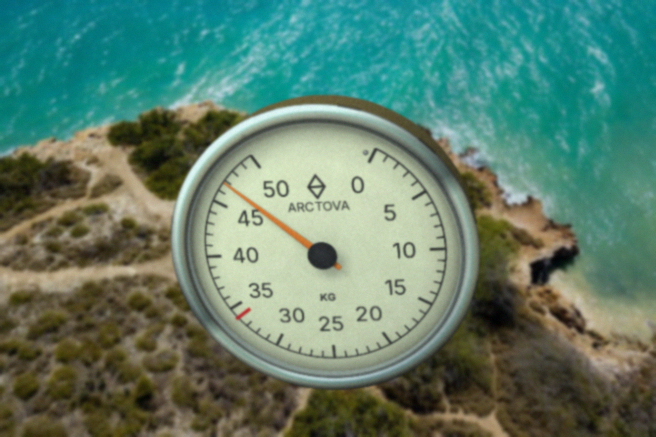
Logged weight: 47 kg
